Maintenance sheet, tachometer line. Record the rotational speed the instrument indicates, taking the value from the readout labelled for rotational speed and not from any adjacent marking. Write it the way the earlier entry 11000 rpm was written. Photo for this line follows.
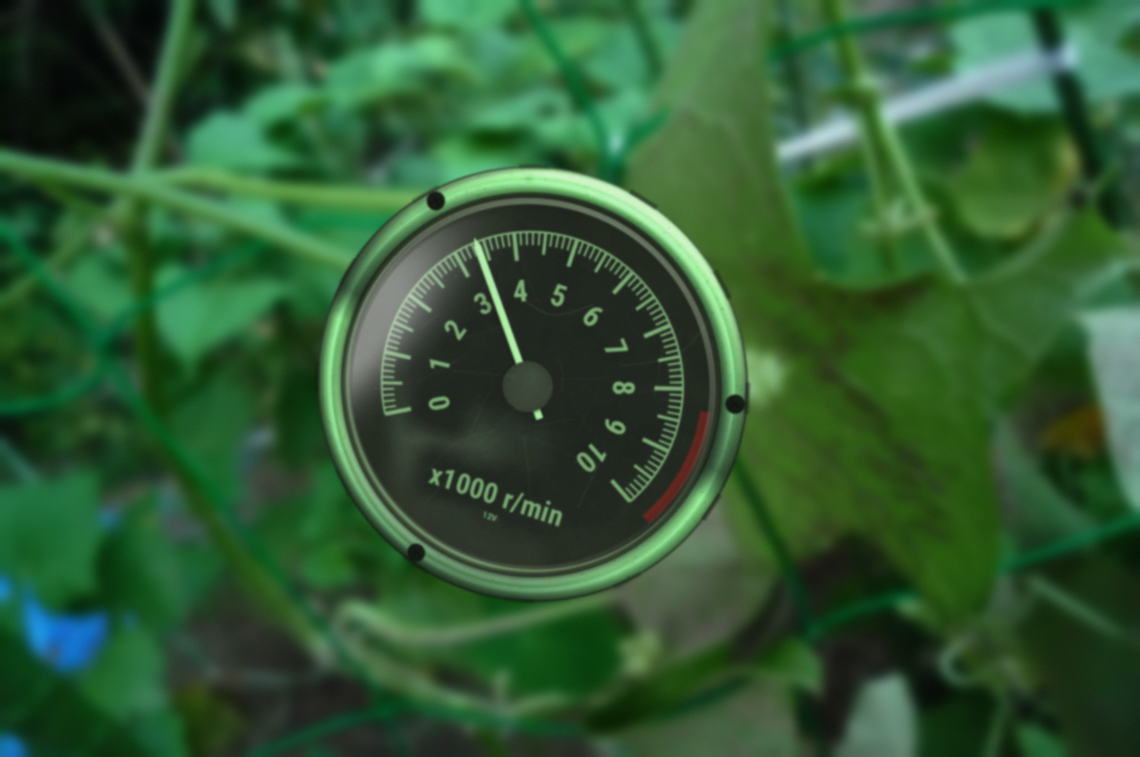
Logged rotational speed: 3400 rpm
